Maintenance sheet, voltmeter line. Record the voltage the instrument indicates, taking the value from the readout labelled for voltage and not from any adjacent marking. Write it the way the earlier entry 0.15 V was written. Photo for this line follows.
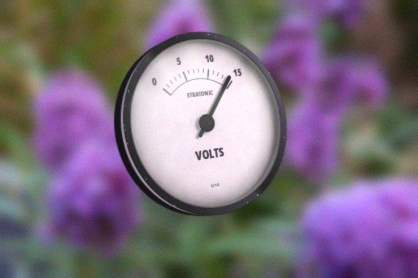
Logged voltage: 14 V
